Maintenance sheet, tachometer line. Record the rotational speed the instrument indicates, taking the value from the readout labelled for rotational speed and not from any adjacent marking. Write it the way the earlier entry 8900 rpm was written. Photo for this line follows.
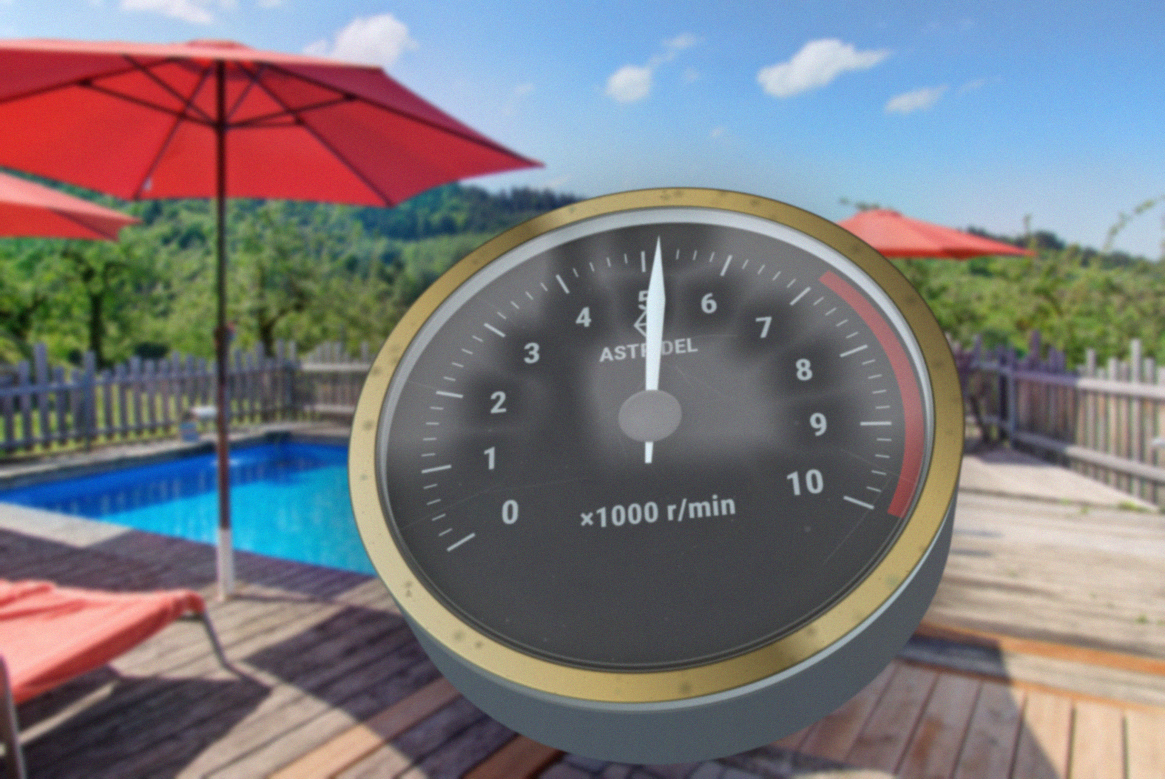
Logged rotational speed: 5200 rpm
